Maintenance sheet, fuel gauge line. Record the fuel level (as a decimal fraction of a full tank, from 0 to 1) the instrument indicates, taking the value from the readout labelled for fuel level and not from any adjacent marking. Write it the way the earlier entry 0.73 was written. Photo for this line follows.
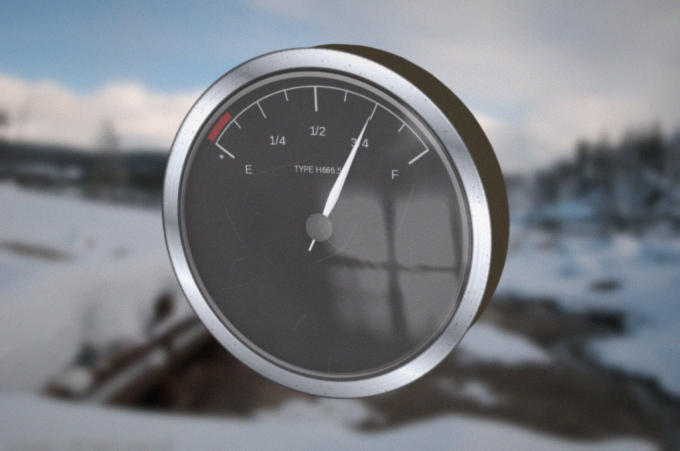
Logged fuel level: 0.75
